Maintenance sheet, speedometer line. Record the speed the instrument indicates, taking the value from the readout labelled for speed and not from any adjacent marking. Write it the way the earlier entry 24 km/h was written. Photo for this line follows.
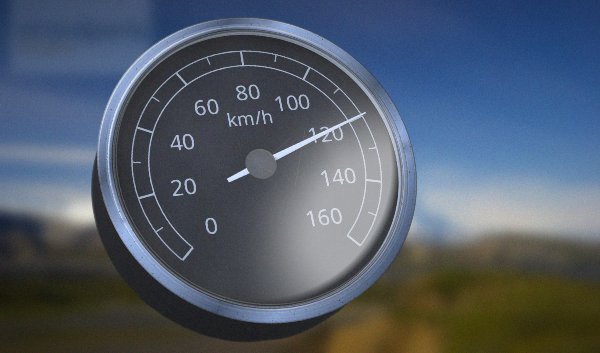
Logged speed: 120 km/h
